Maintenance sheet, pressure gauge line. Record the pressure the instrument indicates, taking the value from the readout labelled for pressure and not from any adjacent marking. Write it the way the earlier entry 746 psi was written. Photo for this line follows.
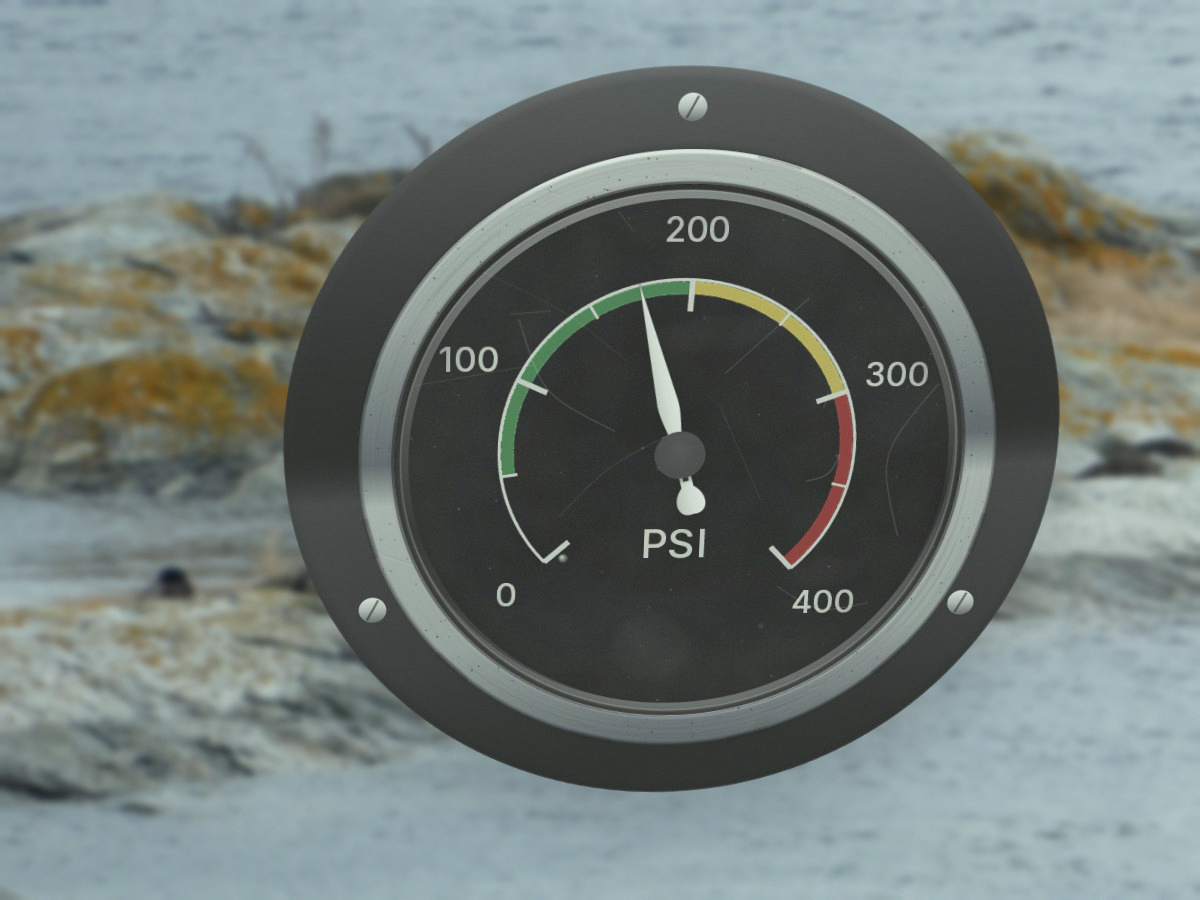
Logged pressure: 175 psi
